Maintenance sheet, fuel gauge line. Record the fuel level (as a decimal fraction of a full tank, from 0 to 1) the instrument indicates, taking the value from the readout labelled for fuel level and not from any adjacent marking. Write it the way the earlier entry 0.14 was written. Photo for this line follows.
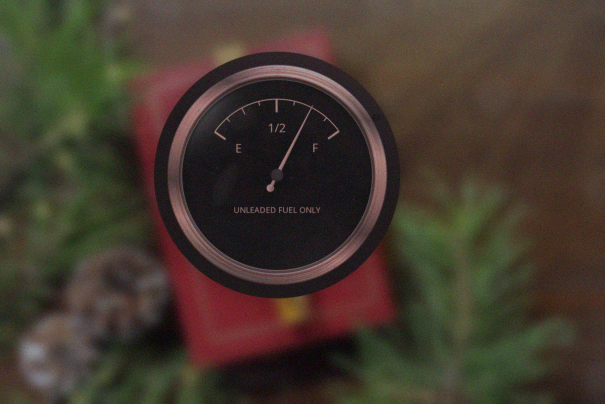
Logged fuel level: 0.75
